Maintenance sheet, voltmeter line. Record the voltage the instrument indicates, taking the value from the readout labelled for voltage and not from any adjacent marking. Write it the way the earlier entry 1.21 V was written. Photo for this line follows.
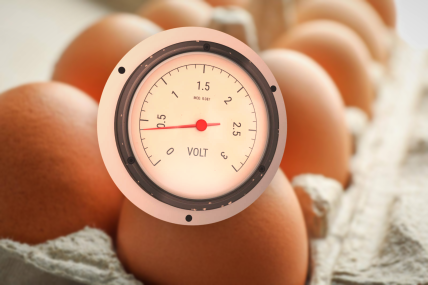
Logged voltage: 0.4 V
